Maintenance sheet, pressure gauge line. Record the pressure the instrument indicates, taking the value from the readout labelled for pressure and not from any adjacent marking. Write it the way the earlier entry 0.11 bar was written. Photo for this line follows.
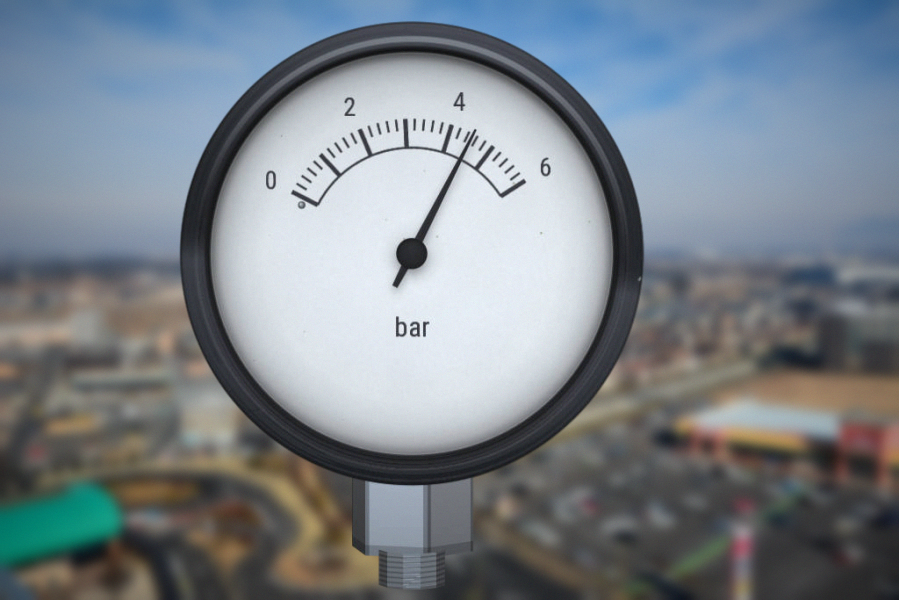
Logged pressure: 4.5 bar
